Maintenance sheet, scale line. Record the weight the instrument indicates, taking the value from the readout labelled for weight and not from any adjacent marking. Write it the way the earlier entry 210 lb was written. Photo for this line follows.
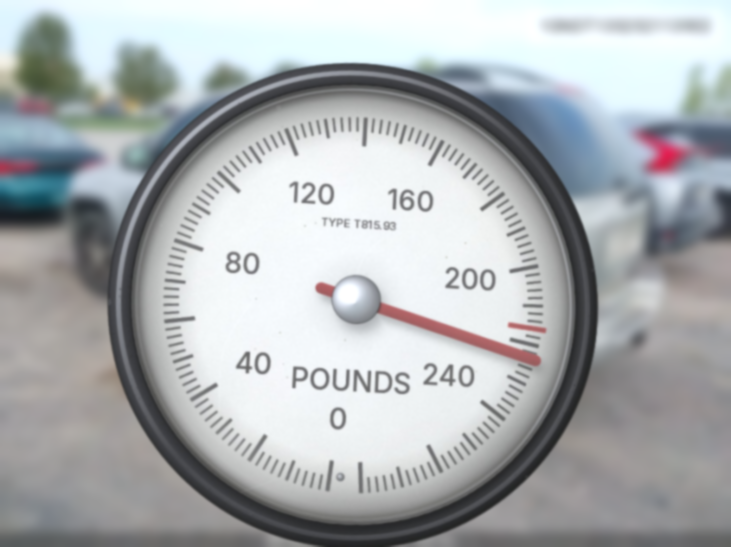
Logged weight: 224 lb
